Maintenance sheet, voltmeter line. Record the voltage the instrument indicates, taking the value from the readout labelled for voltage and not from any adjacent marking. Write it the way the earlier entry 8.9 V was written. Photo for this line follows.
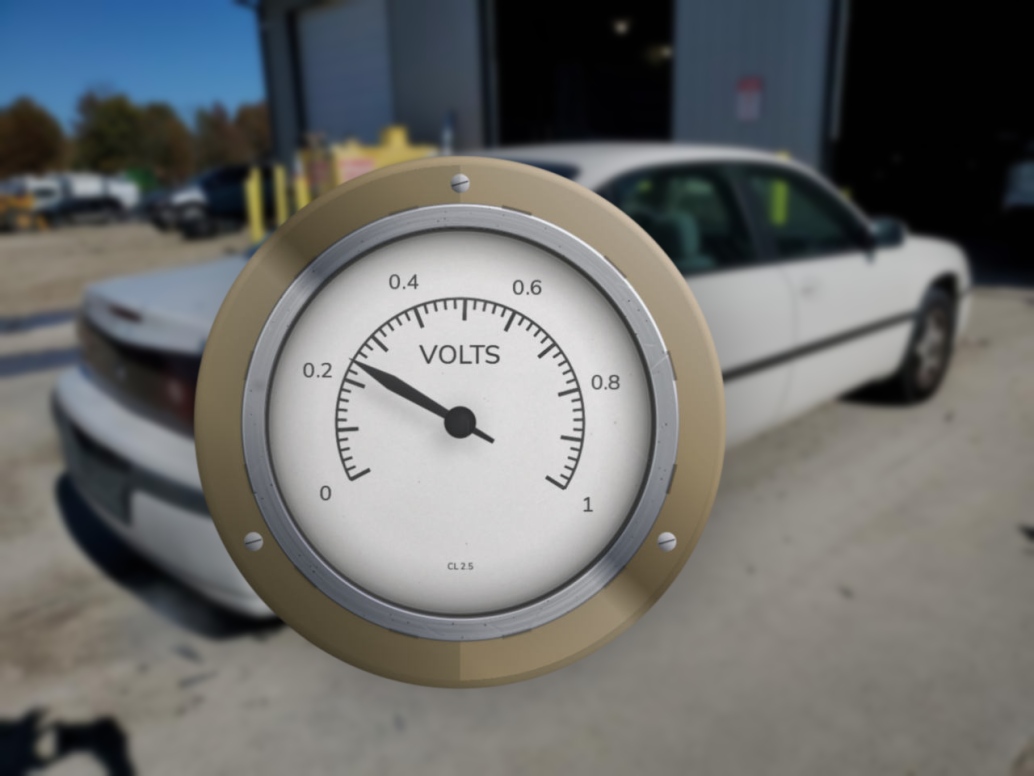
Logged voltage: 0.24 V
